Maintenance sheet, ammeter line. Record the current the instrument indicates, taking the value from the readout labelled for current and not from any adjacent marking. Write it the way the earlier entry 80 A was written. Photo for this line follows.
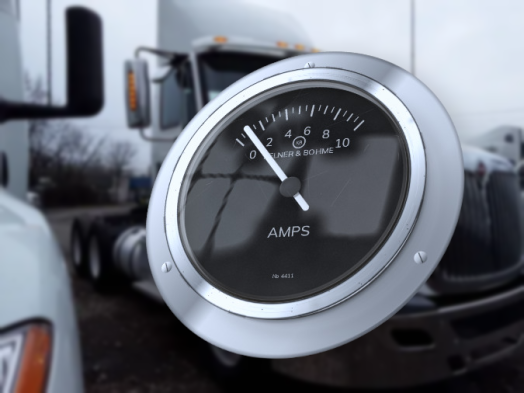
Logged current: 1 A
